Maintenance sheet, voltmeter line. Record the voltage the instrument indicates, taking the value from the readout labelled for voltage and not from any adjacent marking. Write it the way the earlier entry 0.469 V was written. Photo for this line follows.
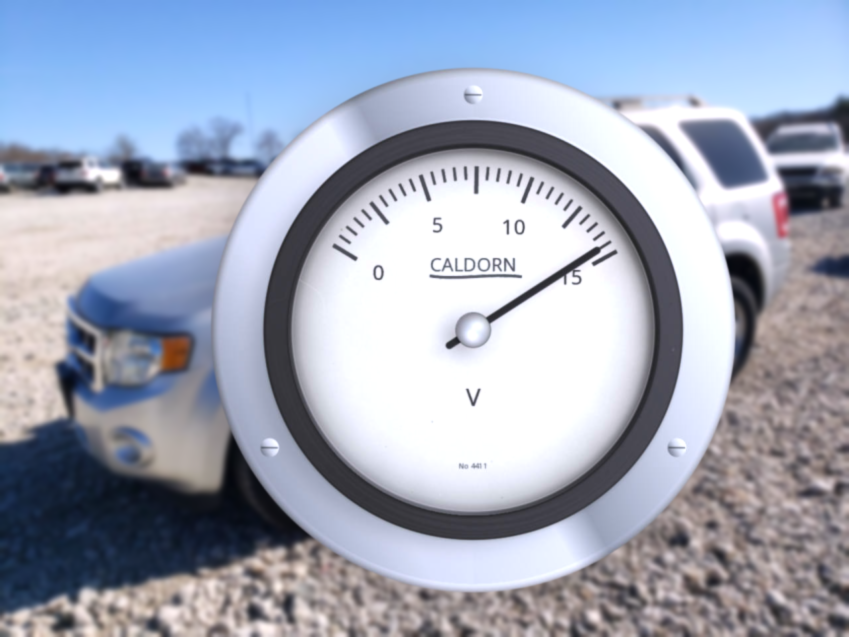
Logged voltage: 14.5 V
